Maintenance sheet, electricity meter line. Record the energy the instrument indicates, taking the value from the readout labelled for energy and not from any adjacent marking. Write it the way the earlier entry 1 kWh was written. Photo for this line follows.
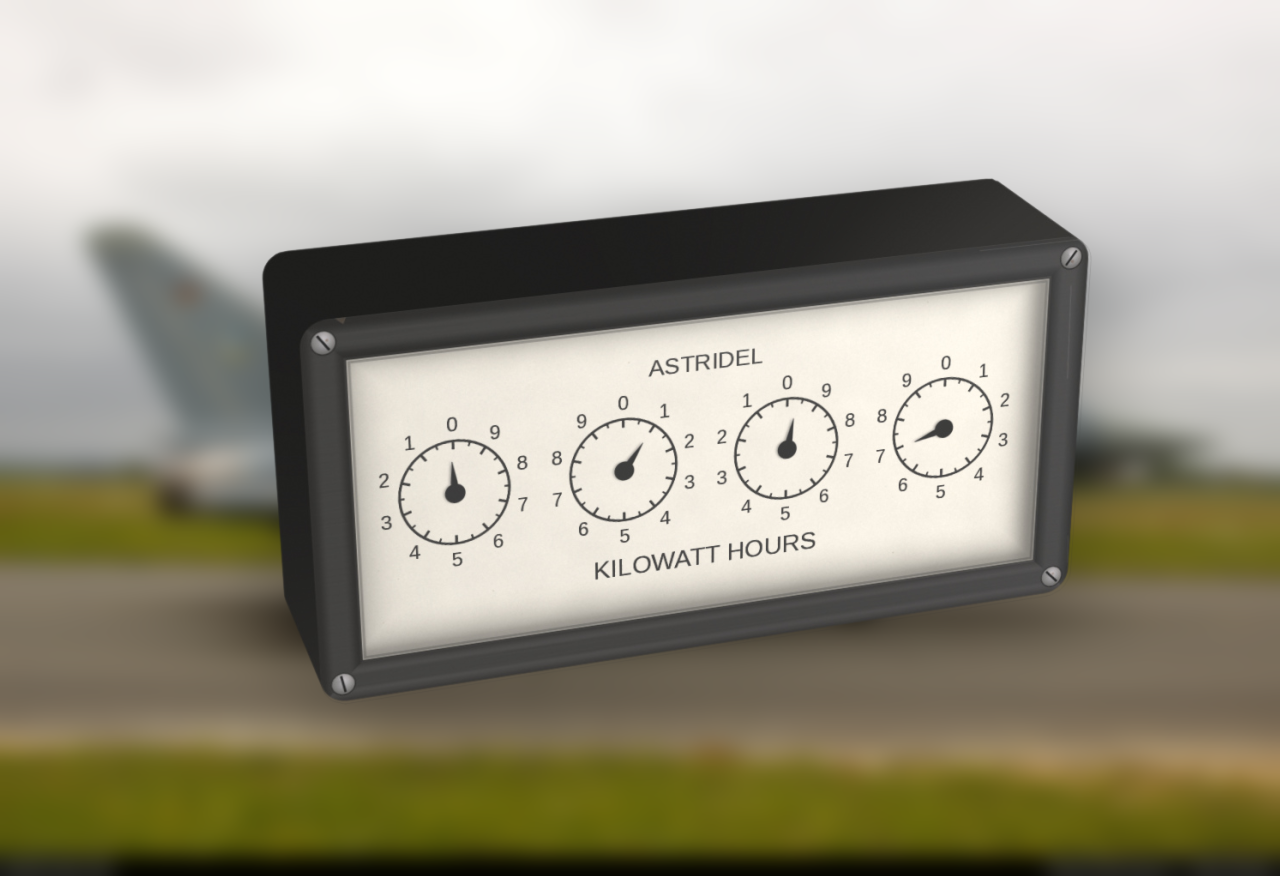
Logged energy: 97 kWh
